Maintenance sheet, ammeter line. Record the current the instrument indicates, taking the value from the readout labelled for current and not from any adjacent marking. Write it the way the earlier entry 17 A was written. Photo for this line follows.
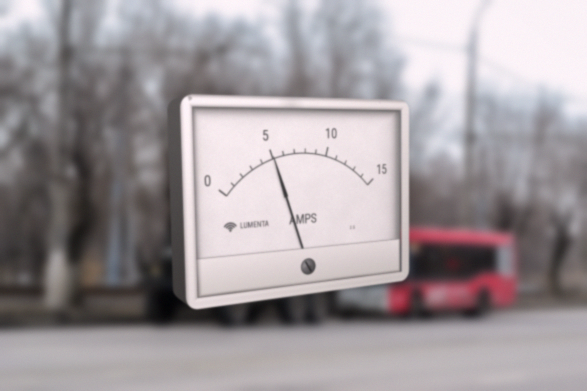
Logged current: 5 A
